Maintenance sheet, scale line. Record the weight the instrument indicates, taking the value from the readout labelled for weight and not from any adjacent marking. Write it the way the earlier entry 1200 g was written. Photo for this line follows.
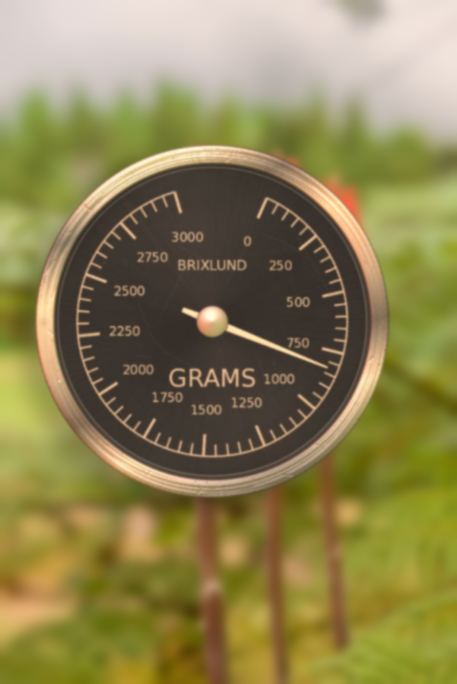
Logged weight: 825 g
